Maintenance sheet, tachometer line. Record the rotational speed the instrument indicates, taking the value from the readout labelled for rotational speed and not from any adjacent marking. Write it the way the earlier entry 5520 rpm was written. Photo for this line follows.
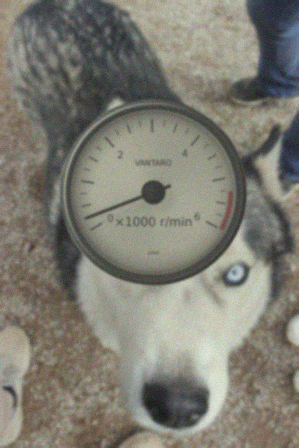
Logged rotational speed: 250 rpm
